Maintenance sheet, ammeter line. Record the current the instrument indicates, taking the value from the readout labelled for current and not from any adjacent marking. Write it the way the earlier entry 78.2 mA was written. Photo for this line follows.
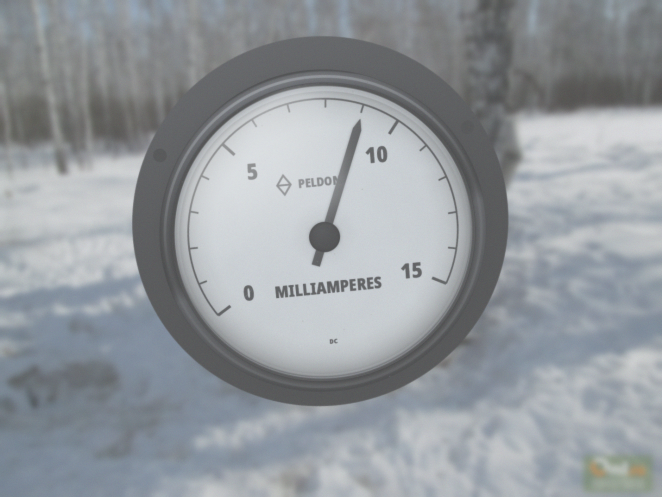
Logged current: 9 mA
